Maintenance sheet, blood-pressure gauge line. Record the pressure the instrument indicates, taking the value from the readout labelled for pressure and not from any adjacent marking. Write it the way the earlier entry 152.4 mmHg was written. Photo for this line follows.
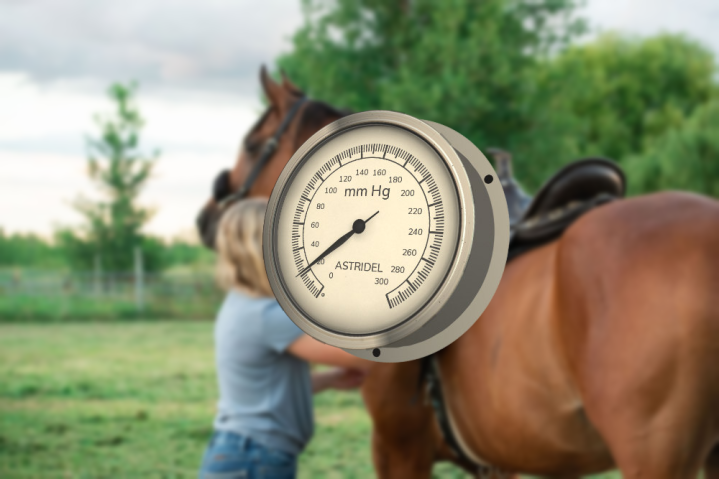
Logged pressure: 20 mmHg
